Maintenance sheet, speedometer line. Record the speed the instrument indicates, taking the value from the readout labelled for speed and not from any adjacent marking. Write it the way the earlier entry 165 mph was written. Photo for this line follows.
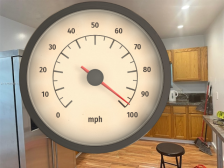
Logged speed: 97.5 mph
